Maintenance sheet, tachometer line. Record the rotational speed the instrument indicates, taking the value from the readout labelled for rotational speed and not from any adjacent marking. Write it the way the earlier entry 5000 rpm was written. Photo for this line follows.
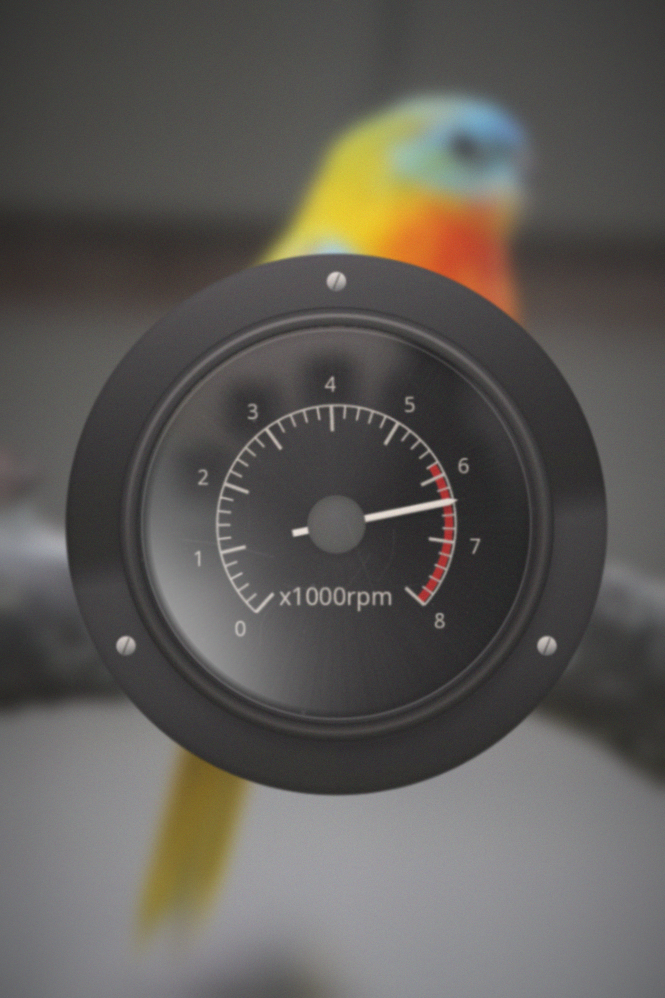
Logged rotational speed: 6400 rpm
